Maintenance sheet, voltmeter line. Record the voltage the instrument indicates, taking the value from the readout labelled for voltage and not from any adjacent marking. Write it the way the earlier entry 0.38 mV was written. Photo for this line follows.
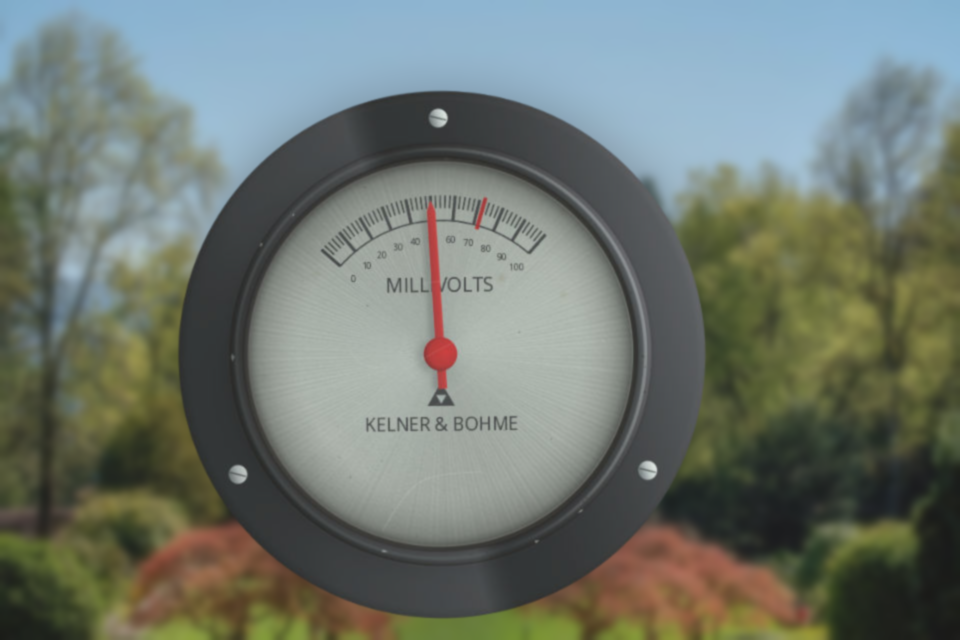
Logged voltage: 50 mV
